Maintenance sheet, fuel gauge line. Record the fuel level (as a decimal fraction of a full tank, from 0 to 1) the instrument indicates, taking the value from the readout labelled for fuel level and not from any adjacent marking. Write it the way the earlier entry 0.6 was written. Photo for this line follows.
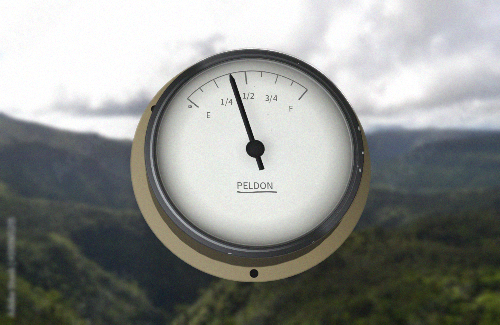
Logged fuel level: 0.375
